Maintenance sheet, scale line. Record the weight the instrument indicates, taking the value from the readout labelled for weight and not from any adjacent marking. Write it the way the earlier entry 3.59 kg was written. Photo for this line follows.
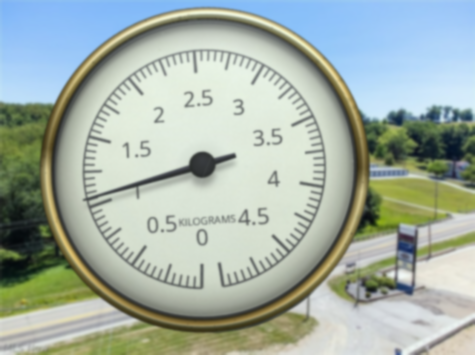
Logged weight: 1.05 kg
